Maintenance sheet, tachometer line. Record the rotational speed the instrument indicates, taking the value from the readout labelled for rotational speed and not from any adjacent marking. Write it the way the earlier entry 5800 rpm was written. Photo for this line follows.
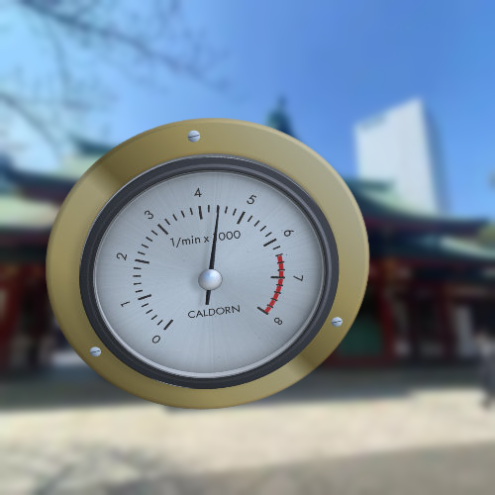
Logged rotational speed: 4400 rpm
